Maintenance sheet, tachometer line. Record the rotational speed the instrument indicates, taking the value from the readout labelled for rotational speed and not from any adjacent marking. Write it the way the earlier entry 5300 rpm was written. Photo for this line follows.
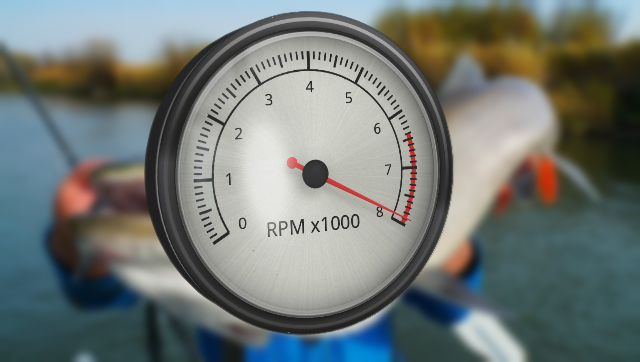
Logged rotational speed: 7900 rpm
